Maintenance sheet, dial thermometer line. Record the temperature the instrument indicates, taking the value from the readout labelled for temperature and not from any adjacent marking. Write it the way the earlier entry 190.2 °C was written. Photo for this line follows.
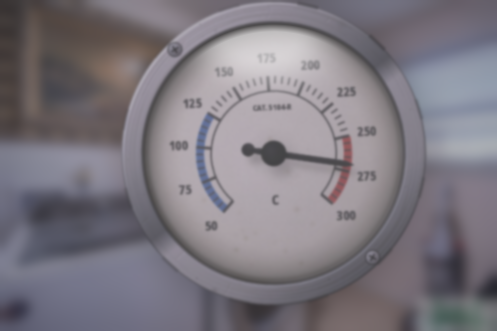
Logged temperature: 270 °C
